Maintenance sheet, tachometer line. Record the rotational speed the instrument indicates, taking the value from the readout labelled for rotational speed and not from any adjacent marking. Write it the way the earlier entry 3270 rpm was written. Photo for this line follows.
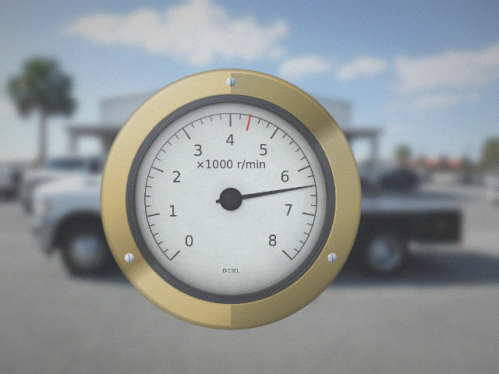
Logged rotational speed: 6400 rpm
